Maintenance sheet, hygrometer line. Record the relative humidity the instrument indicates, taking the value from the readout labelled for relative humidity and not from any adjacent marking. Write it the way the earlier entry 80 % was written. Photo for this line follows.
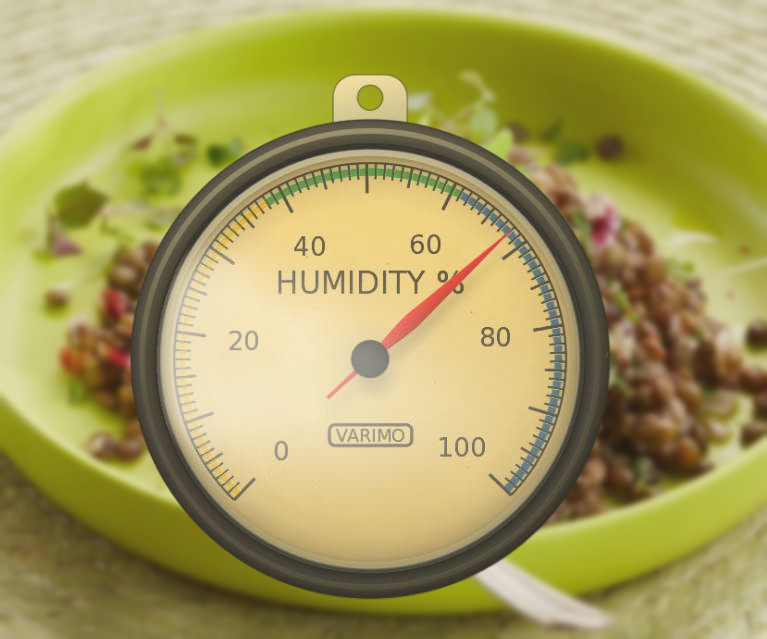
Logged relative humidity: 68 %
